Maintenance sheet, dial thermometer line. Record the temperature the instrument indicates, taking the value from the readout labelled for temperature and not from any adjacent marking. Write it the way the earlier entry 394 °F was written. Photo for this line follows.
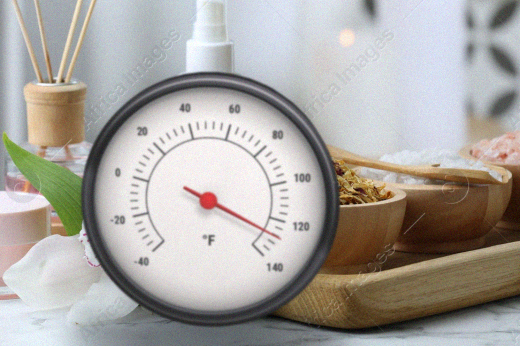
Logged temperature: 128 °F
